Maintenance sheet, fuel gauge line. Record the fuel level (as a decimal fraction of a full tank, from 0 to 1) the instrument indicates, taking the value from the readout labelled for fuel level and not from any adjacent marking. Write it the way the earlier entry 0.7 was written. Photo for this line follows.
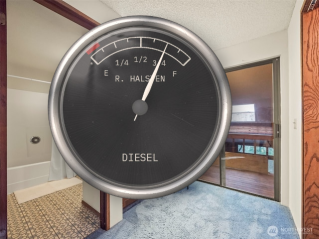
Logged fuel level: 0.75
